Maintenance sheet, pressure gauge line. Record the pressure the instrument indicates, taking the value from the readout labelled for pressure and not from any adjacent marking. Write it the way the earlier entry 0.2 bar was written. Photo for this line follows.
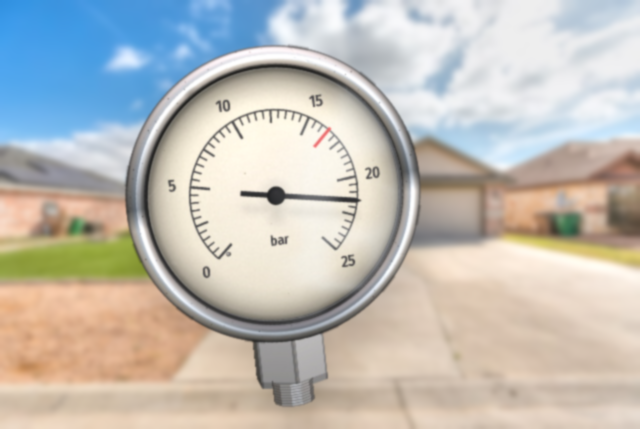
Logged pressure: 21.5 bar
